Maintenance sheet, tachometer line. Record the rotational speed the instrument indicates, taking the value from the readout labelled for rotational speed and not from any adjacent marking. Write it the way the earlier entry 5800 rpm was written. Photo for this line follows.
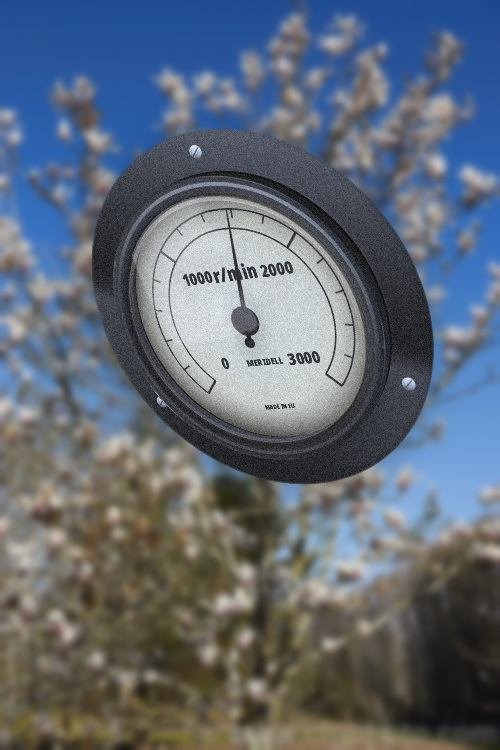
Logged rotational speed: 1600 rpm
